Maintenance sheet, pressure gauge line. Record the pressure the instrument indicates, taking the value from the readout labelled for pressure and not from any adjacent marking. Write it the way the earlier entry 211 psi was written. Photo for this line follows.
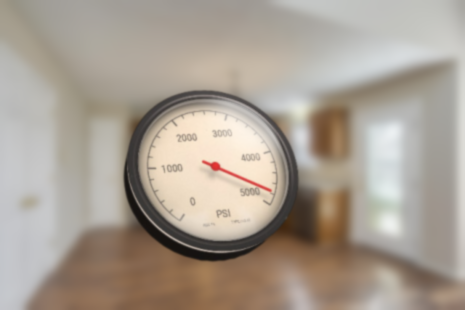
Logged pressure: 4800 psi
